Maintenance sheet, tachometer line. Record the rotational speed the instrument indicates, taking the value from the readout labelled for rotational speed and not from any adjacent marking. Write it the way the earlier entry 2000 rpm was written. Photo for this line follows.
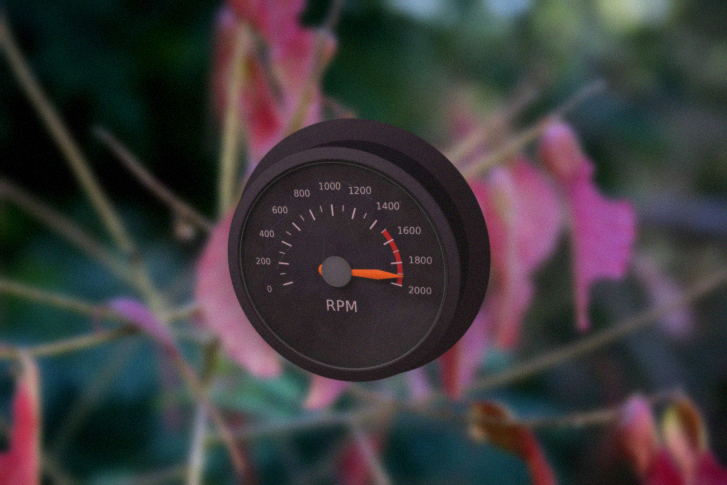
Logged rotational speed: 1900 rpm
